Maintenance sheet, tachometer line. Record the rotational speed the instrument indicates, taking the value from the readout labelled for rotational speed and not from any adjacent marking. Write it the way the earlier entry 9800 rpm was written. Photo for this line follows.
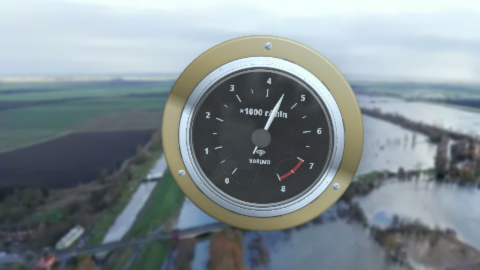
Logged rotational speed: 4500 rpm
